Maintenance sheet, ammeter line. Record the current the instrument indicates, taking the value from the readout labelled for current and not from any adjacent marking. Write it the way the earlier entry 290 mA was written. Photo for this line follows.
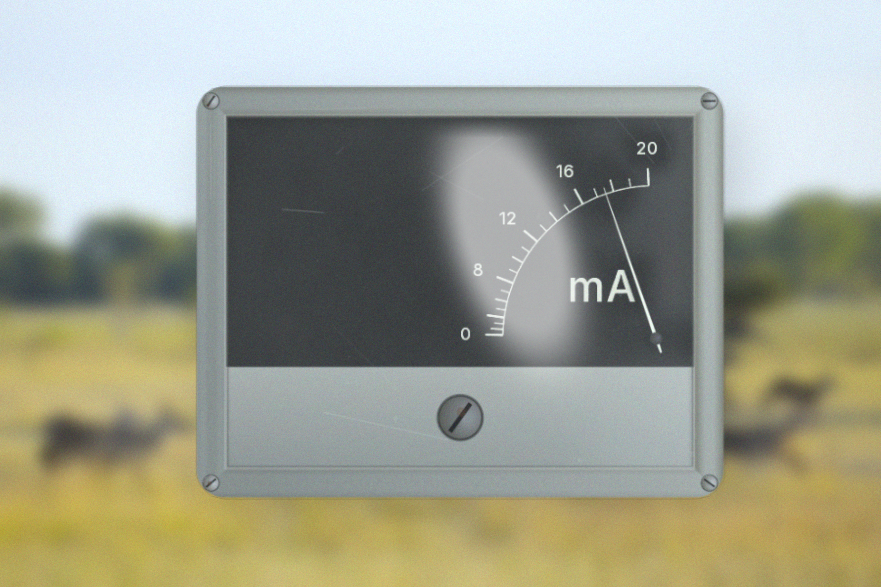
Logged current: 17.5 mA
